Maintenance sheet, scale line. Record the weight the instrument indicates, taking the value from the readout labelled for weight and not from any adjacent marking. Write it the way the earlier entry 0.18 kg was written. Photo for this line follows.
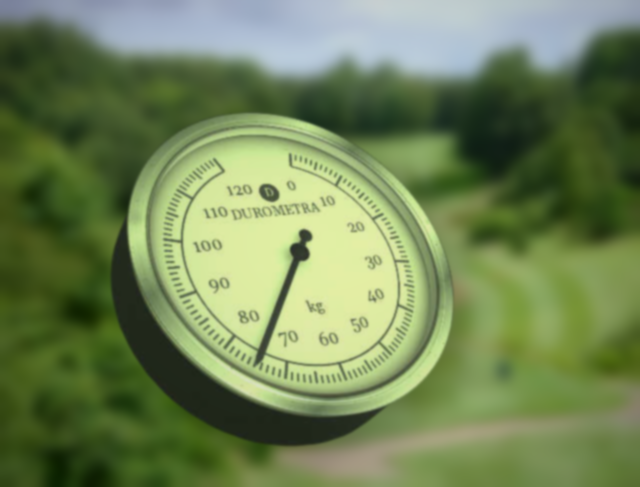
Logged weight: 75 kg
